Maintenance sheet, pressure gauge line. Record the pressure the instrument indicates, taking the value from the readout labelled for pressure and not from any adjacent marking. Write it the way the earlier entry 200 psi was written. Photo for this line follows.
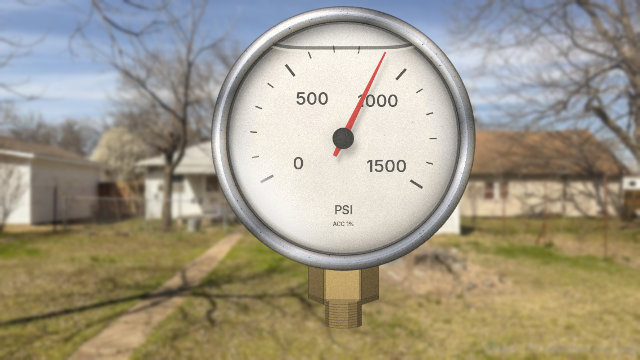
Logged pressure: 900 psi
